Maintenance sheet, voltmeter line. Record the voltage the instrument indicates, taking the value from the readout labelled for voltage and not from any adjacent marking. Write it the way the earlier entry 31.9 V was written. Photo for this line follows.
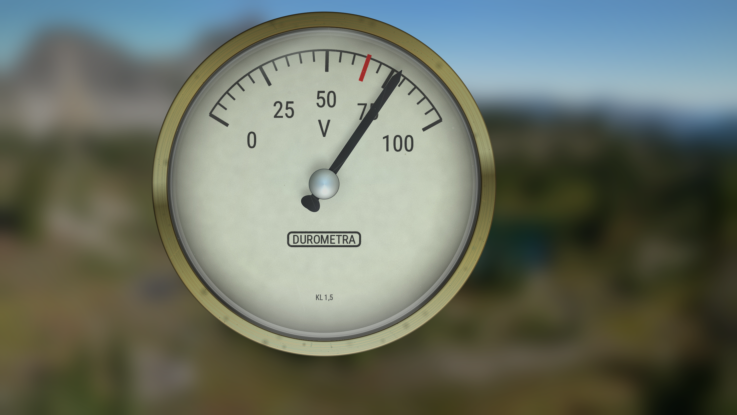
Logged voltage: 77.5 V
